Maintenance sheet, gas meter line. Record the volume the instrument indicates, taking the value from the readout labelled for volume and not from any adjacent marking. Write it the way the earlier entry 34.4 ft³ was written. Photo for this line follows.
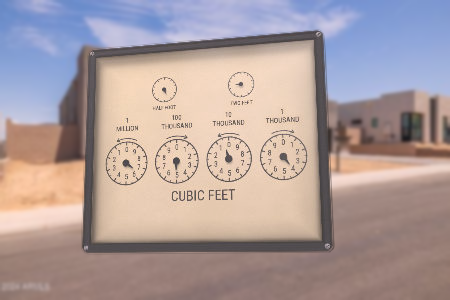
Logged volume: 650400 ft³
